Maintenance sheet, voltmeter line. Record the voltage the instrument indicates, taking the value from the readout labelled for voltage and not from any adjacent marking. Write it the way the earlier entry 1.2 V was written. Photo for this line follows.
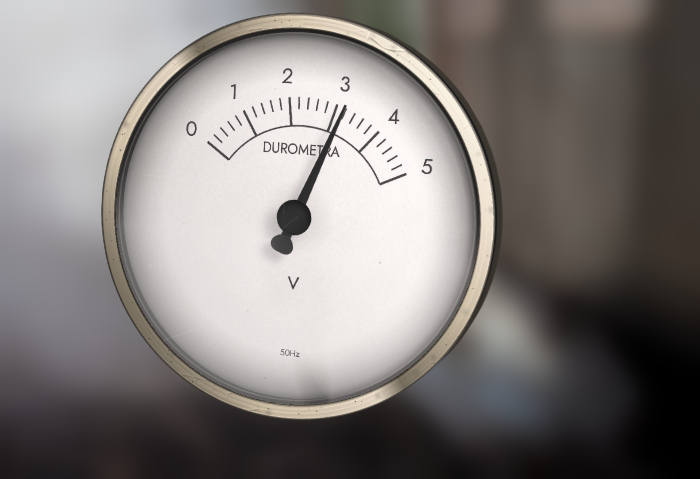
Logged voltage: 3.2 V
